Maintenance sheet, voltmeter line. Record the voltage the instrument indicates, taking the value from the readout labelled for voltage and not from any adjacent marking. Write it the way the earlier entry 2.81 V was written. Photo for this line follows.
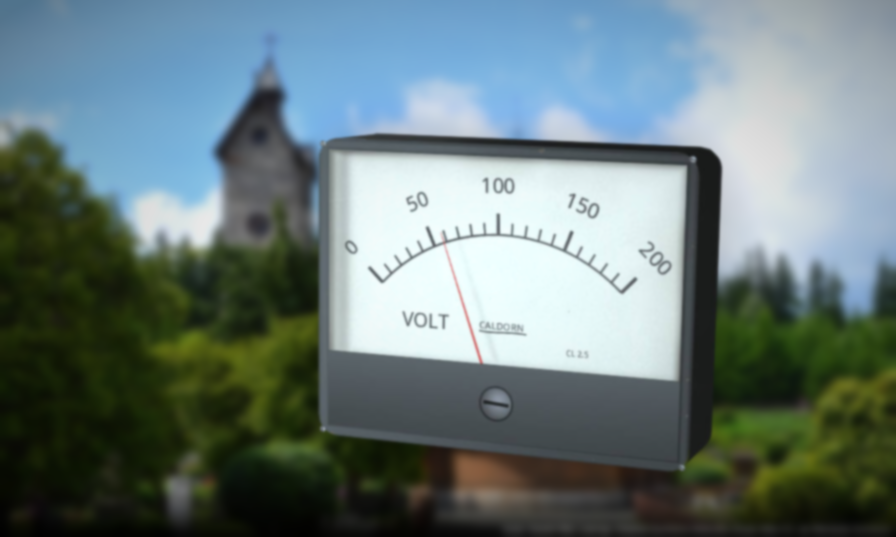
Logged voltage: 60 V
